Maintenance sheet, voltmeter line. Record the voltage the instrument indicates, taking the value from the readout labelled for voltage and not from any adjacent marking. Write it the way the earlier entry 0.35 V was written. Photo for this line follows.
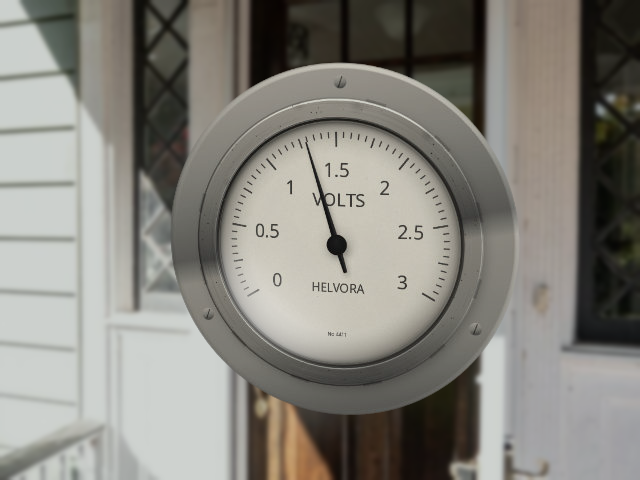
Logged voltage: 1.3 V
